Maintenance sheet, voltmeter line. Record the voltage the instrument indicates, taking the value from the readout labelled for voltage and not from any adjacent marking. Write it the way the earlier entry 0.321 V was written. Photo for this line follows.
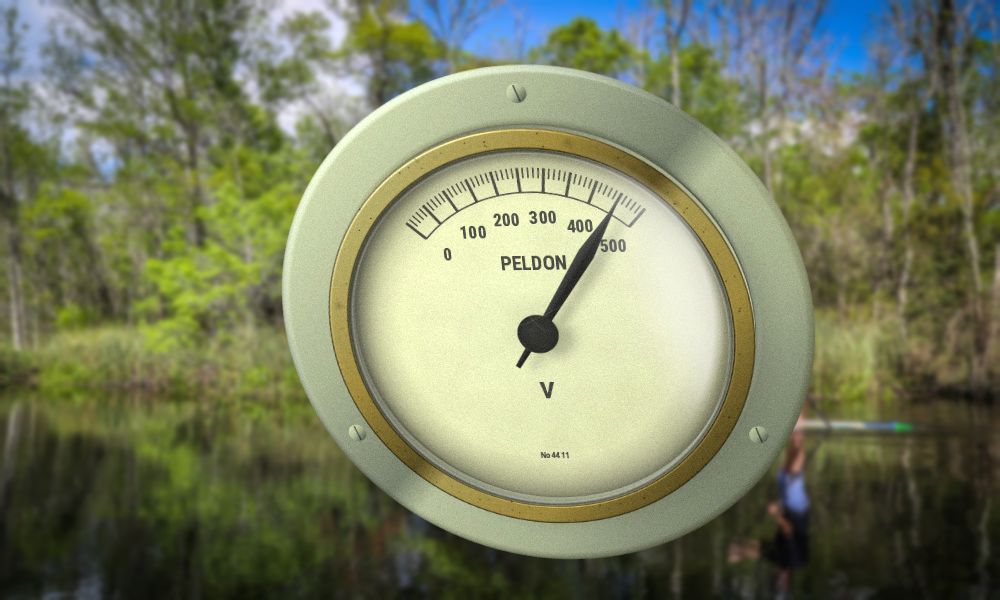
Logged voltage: 450 V
